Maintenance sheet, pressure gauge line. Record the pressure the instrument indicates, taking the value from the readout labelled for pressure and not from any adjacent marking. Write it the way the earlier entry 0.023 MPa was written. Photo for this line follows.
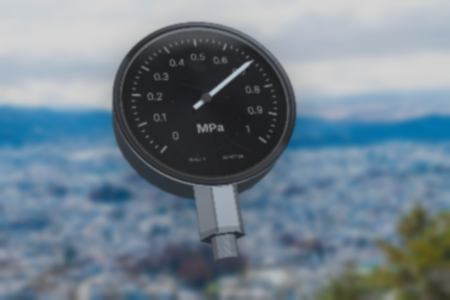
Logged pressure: 0.7 MPa
